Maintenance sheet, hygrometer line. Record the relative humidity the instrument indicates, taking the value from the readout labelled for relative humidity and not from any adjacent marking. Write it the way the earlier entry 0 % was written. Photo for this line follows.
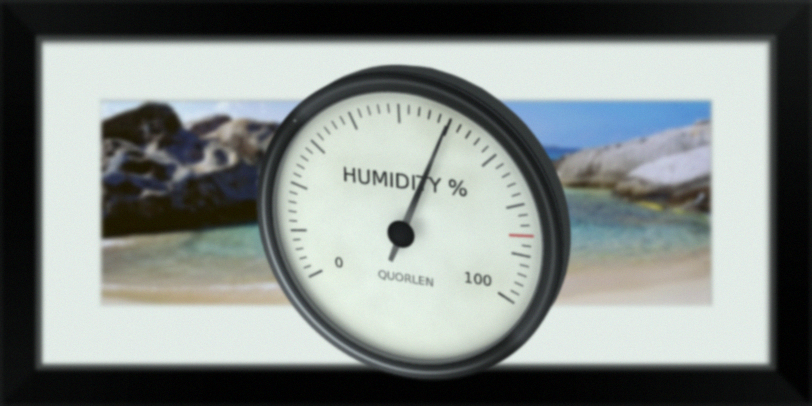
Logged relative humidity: 60 %
